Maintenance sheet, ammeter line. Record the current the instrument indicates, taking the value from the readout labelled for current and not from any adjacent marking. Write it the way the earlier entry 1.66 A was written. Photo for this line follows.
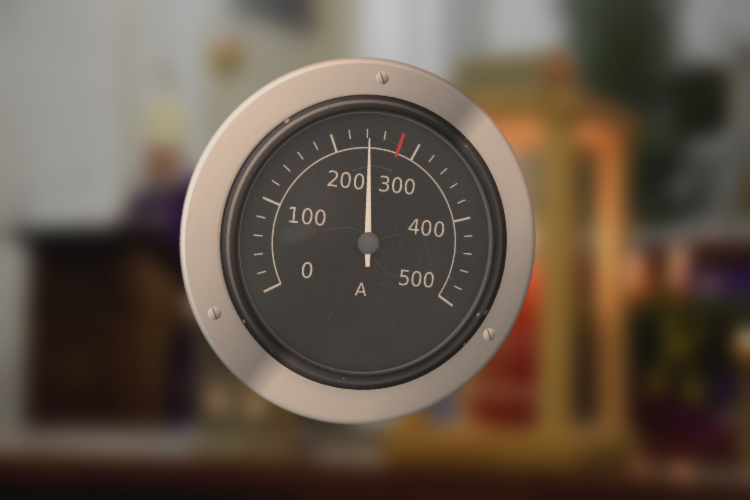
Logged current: 240 A
